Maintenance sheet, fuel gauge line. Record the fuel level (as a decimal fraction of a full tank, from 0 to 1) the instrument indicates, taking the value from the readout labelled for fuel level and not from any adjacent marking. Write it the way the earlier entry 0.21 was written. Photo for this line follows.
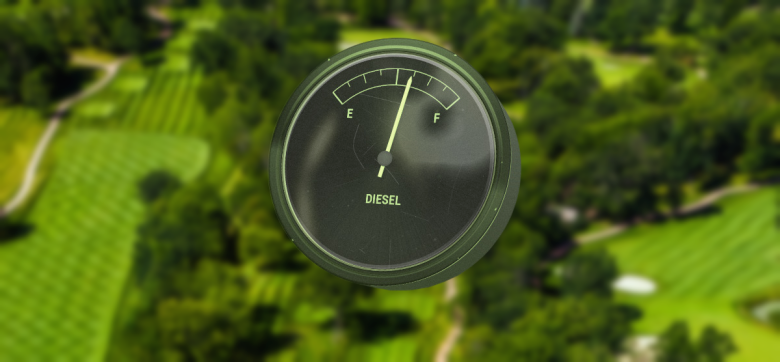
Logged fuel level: 0.625
